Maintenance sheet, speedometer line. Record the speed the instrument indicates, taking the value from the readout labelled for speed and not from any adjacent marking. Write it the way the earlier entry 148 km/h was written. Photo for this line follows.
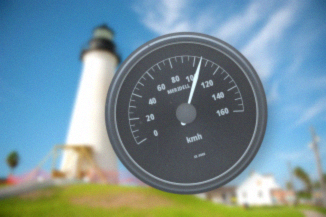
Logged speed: 105 km/h
